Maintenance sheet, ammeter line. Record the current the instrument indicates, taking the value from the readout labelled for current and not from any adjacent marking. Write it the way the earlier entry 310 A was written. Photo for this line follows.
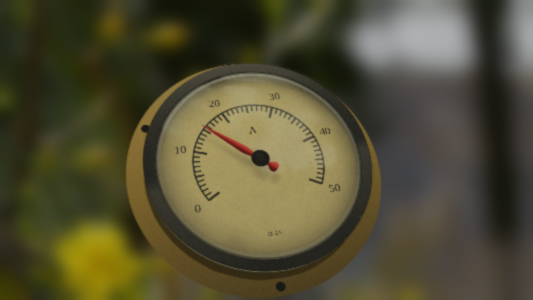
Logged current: 15 A
